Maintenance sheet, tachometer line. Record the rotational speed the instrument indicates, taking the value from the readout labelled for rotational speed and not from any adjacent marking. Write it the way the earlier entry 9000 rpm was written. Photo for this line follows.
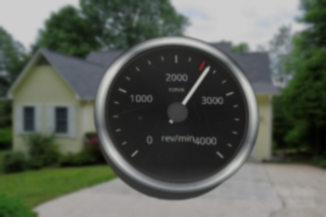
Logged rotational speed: 2500 rpm
